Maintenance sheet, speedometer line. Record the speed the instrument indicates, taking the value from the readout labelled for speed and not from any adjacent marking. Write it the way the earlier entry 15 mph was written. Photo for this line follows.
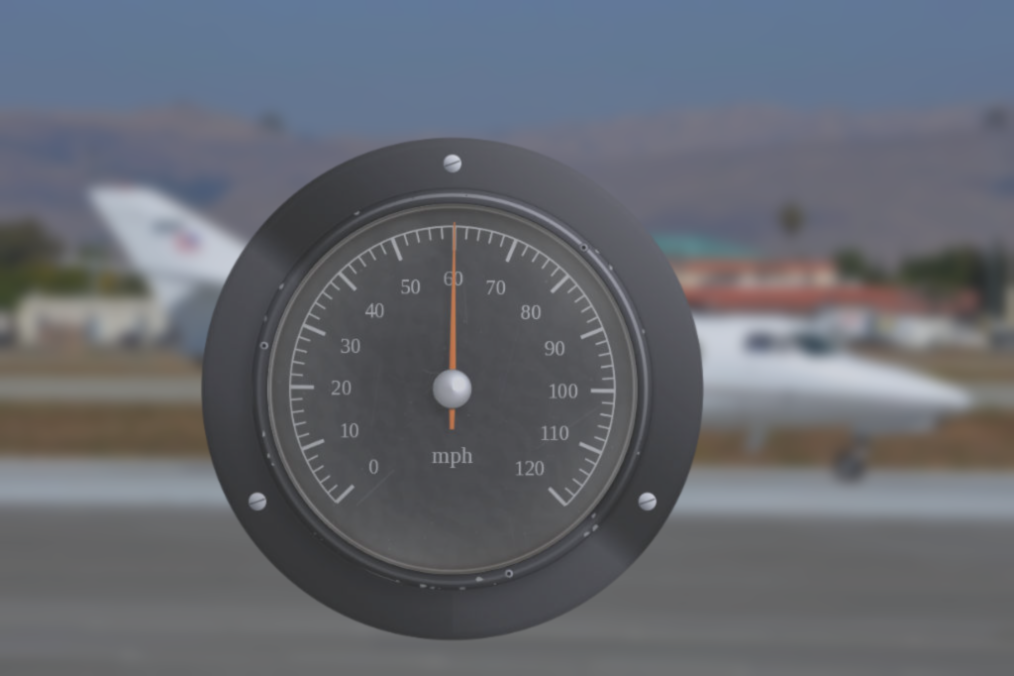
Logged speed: 60 mph
